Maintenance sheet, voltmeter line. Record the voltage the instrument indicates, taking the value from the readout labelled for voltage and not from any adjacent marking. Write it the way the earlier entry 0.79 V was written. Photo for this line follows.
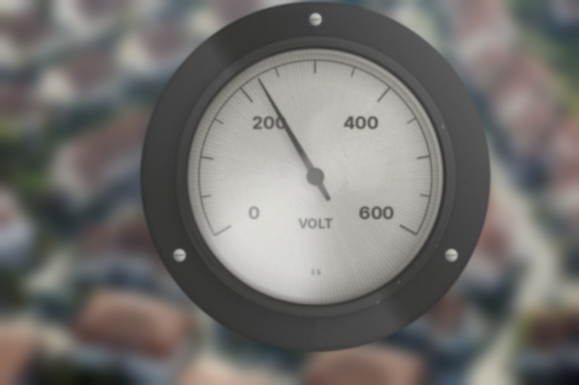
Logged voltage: 225 V
